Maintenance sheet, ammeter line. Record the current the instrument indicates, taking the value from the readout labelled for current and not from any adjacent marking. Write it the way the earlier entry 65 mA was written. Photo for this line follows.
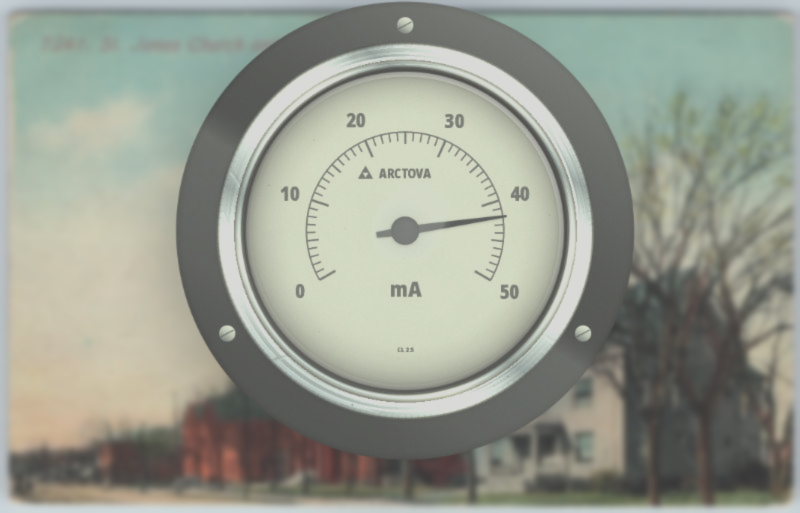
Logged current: 42 mA
